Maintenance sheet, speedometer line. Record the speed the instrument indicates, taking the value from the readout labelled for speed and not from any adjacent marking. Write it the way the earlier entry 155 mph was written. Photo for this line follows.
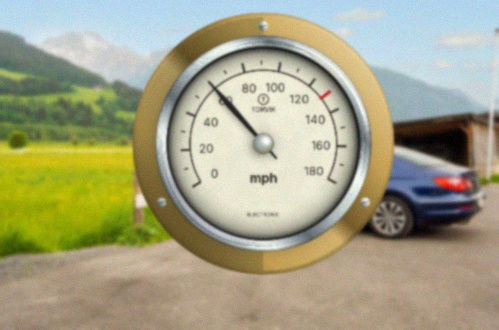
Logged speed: 60 mph
